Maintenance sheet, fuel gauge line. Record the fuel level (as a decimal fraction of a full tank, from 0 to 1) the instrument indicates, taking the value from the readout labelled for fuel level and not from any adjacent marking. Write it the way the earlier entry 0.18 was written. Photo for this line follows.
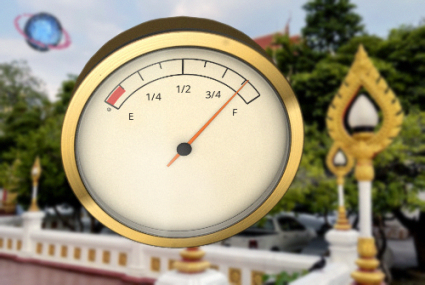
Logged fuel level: 0.875
